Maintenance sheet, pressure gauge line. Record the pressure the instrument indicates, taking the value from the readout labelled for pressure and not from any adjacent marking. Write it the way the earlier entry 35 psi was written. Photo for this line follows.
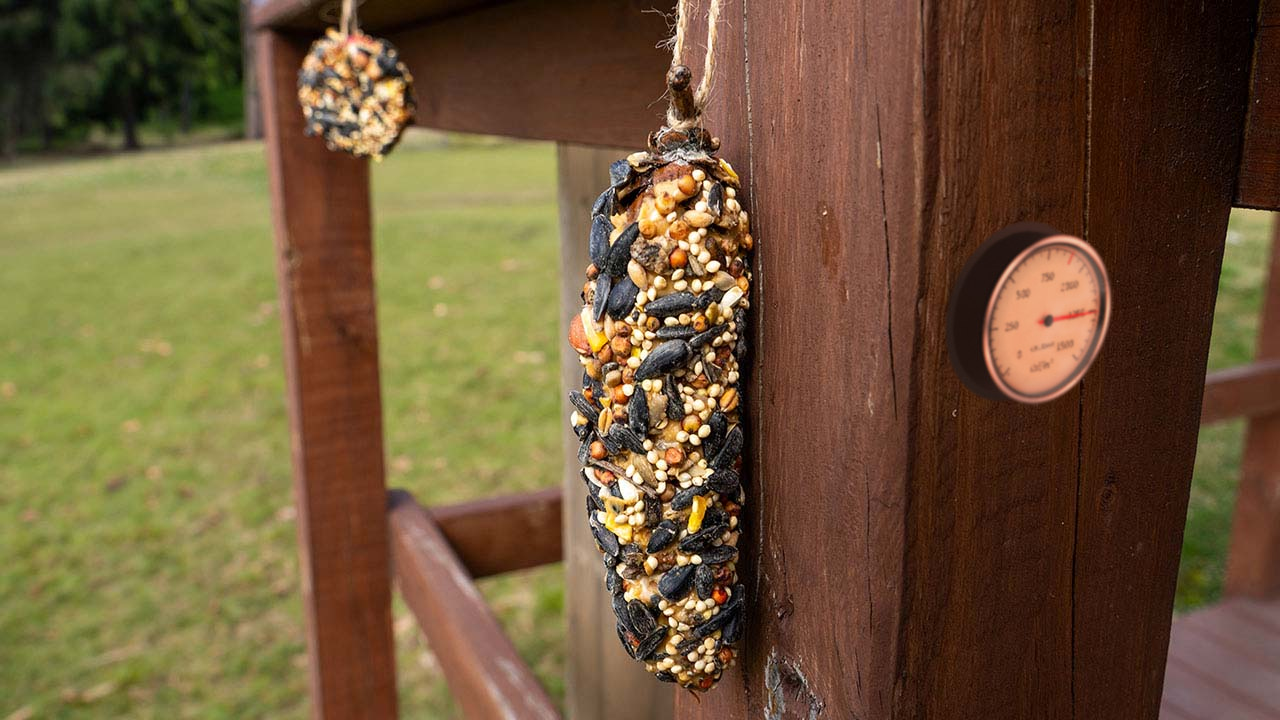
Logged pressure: 1250 psi
